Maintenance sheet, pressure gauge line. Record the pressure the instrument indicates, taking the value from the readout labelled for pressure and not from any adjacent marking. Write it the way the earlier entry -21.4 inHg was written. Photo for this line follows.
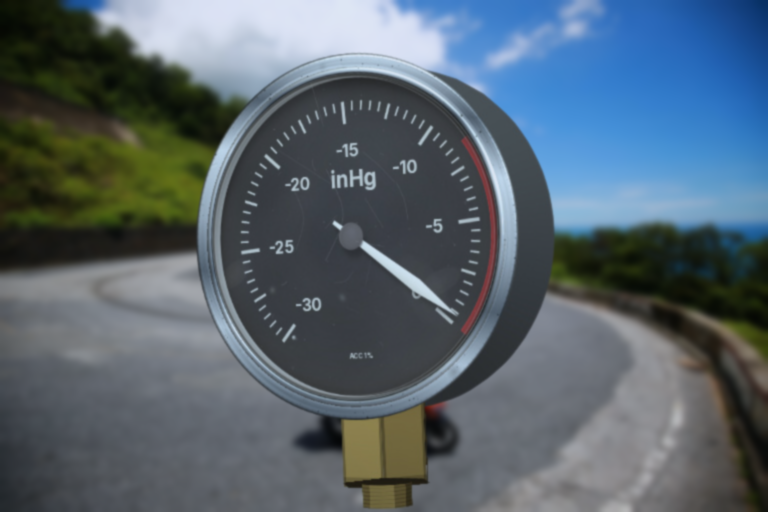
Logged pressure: -0.5 inHg
